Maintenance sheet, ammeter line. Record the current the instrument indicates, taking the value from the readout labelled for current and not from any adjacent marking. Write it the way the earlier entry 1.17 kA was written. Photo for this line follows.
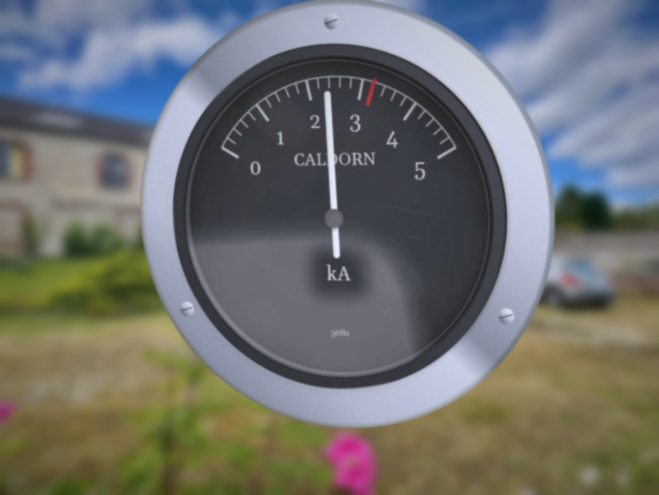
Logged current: 2.4 kA
